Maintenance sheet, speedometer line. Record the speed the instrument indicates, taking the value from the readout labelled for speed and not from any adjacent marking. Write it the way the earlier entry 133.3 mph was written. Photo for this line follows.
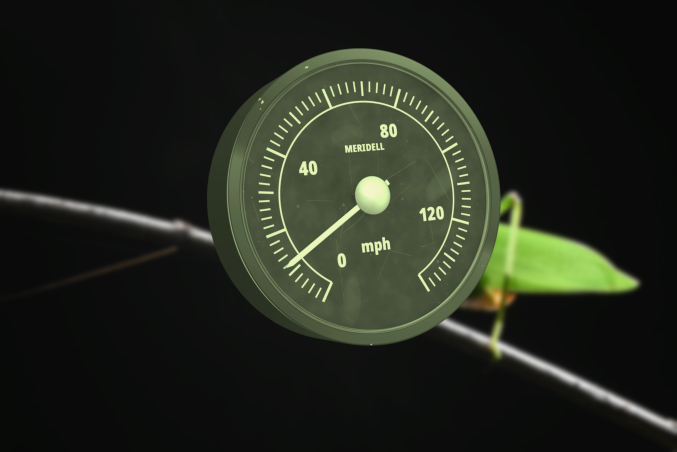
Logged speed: 12 mph
